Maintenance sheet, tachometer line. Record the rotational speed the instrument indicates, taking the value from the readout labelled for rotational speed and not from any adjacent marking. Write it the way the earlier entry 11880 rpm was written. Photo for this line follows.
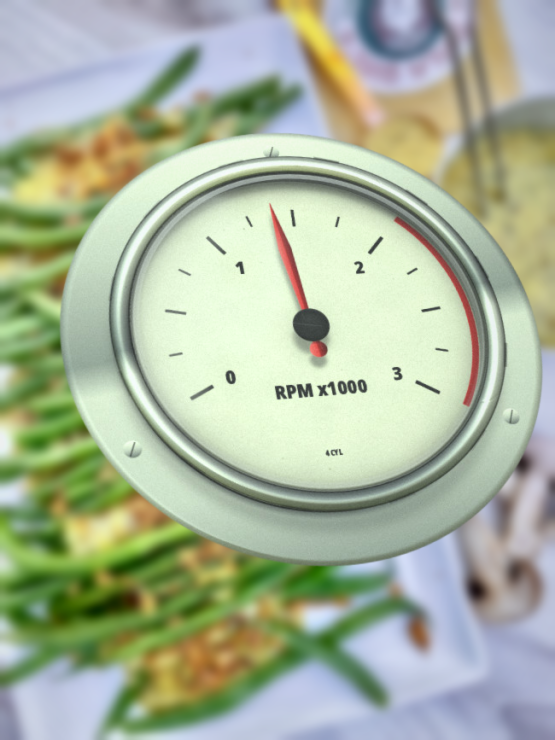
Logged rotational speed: 1375 rpm
